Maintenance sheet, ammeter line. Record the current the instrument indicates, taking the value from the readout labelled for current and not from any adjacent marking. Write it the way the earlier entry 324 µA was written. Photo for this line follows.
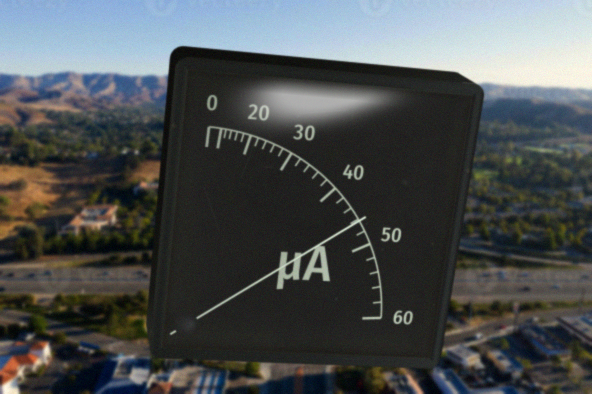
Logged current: 46 µA
